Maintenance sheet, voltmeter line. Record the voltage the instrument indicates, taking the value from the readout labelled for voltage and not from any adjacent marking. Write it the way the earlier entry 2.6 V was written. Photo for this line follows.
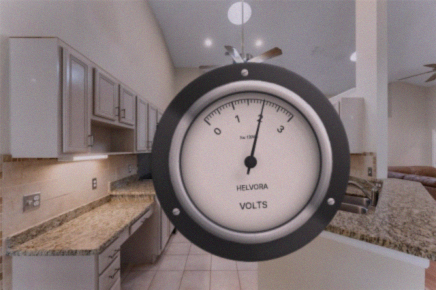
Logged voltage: 2 V
